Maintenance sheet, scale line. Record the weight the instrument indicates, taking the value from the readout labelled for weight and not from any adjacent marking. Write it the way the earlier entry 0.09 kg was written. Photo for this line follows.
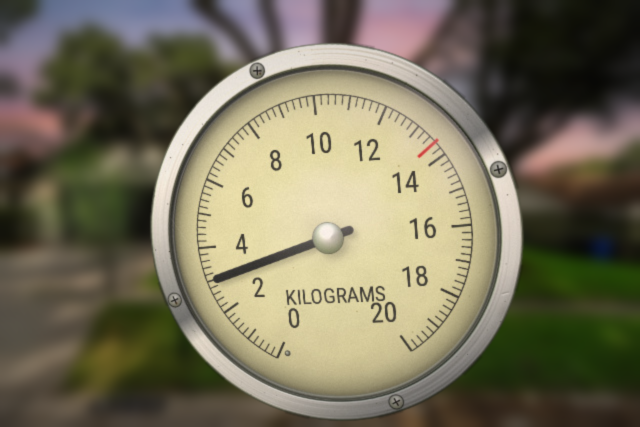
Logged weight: 3 kg
